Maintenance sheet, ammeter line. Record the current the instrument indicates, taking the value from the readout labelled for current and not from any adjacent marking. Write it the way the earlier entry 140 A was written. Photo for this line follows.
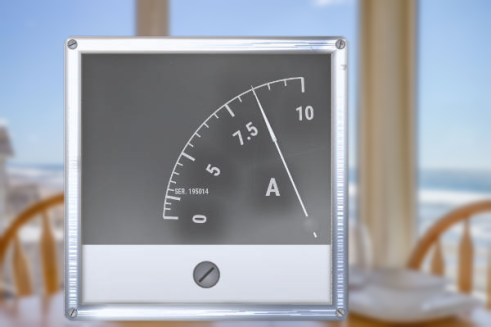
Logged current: 8.5 A
